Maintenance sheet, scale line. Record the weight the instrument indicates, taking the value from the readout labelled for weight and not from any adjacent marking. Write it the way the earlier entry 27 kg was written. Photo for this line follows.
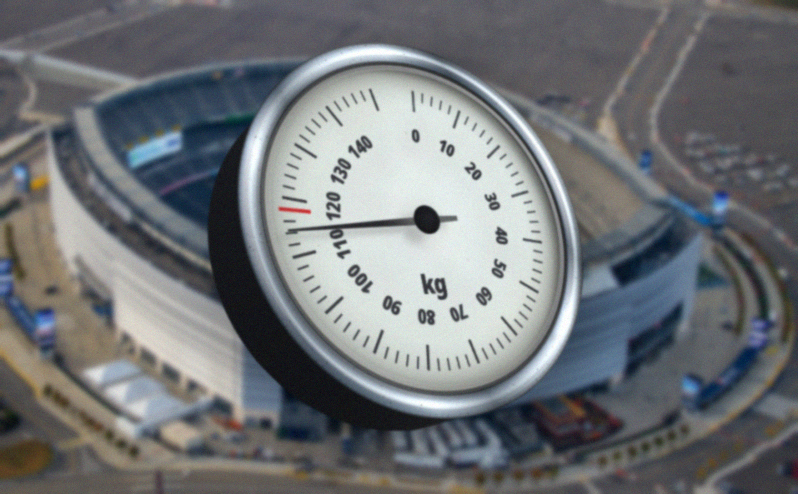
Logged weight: 114 kg
